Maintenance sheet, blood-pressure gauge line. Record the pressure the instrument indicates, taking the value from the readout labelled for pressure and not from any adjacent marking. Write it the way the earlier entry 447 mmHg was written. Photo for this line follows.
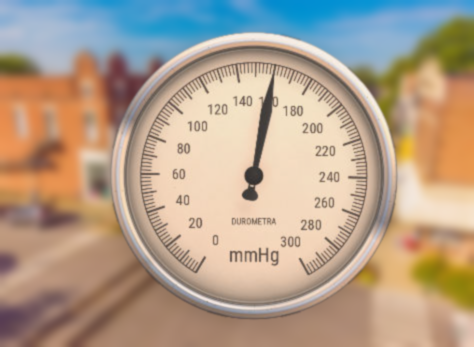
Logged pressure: 160 mmHg
